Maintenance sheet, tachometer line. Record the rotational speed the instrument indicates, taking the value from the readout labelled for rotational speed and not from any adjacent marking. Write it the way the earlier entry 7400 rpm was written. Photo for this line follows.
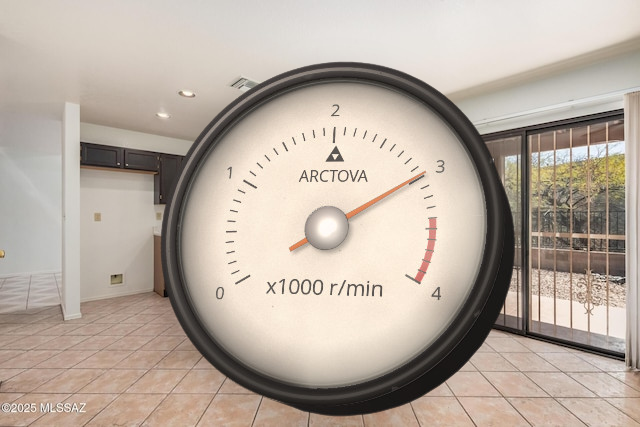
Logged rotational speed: 3000 rpm
